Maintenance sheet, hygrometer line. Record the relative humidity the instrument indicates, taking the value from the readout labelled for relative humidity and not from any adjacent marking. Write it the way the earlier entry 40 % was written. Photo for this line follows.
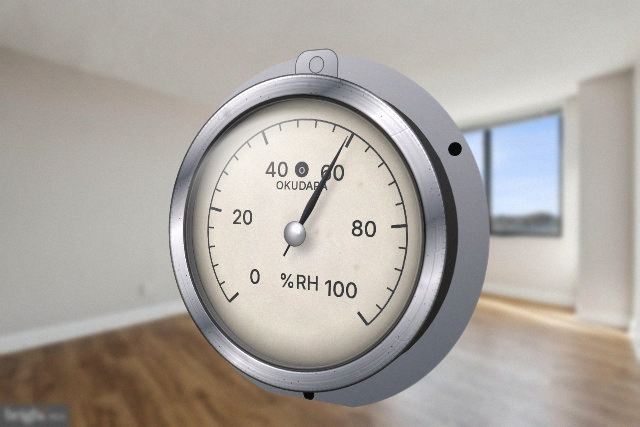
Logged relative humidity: 60 %
